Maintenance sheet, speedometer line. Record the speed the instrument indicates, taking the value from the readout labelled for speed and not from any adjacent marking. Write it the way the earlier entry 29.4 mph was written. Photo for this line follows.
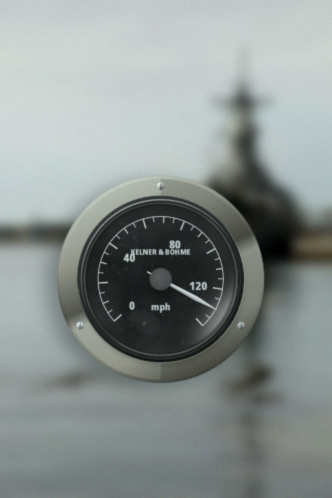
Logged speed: 130 mph
